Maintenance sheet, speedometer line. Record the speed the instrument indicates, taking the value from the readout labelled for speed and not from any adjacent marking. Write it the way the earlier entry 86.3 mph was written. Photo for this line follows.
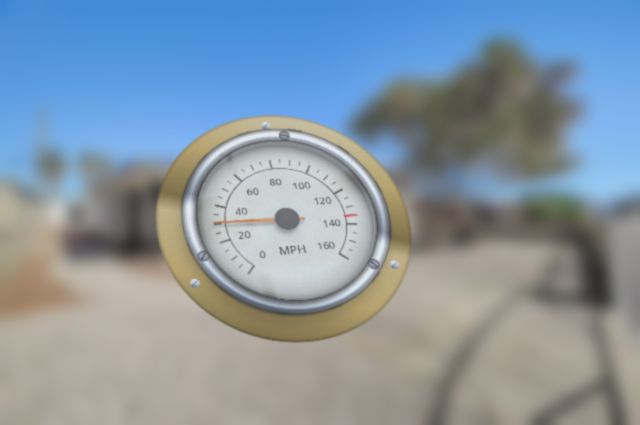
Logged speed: 30 mph
